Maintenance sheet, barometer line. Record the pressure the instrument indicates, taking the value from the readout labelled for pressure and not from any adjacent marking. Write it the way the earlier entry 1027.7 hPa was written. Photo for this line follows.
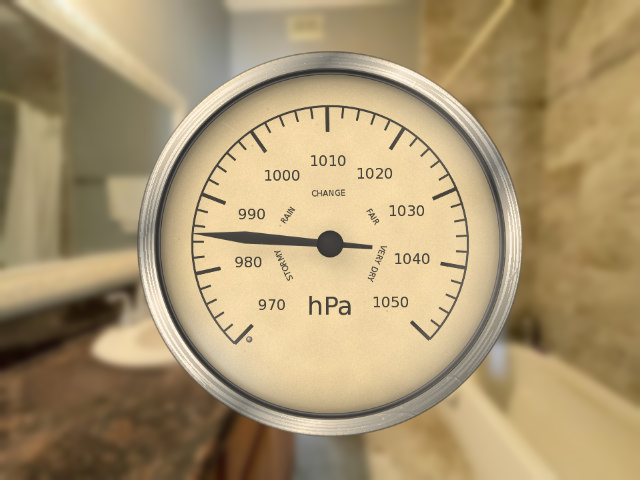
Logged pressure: 985 hPa
